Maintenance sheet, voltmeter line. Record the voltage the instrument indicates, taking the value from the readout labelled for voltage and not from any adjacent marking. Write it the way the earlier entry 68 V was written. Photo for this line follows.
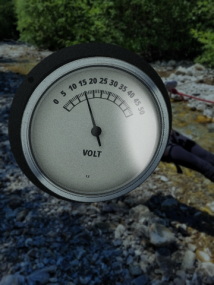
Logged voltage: 15 V
